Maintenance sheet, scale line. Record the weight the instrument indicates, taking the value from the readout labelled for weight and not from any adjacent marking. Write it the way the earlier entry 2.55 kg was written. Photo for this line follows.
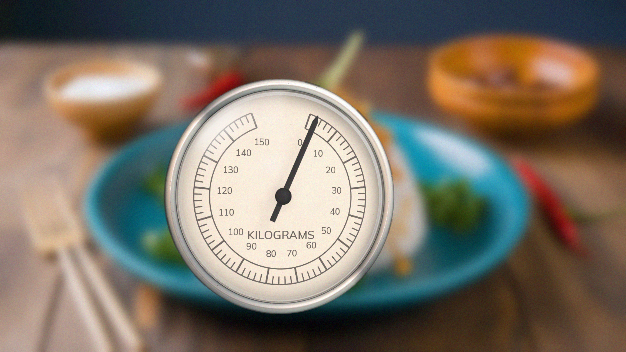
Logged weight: 2 kg
